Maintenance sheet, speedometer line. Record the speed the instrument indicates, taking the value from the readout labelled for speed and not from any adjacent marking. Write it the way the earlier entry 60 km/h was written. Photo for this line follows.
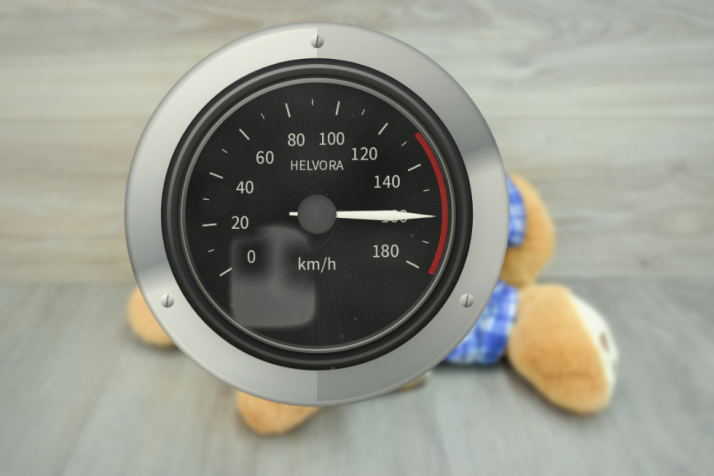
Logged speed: 160 km/h
